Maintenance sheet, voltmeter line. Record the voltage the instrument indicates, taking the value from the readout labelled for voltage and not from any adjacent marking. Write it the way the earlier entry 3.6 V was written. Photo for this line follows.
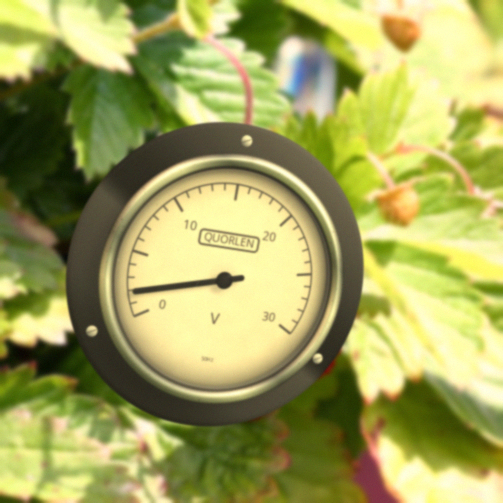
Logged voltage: 2 V
